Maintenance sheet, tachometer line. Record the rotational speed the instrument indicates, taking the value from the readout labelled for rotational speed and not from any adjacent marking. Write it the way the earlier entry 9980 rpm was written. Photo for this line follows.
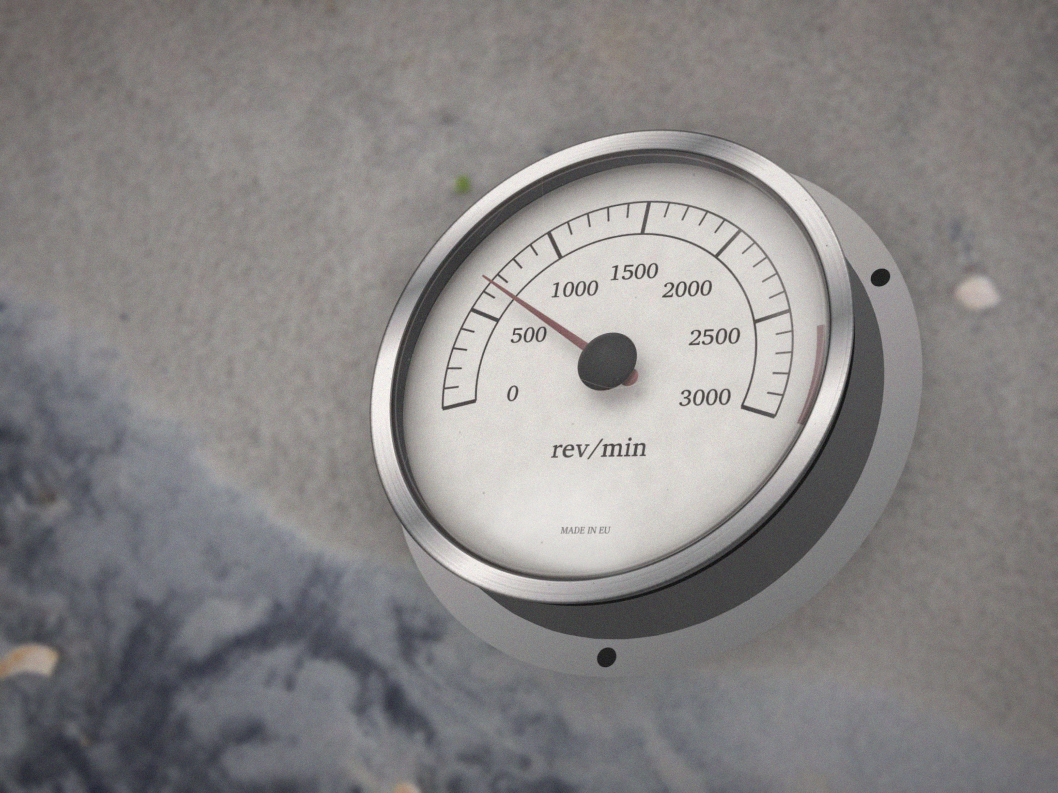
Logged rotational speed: 650 rpm
